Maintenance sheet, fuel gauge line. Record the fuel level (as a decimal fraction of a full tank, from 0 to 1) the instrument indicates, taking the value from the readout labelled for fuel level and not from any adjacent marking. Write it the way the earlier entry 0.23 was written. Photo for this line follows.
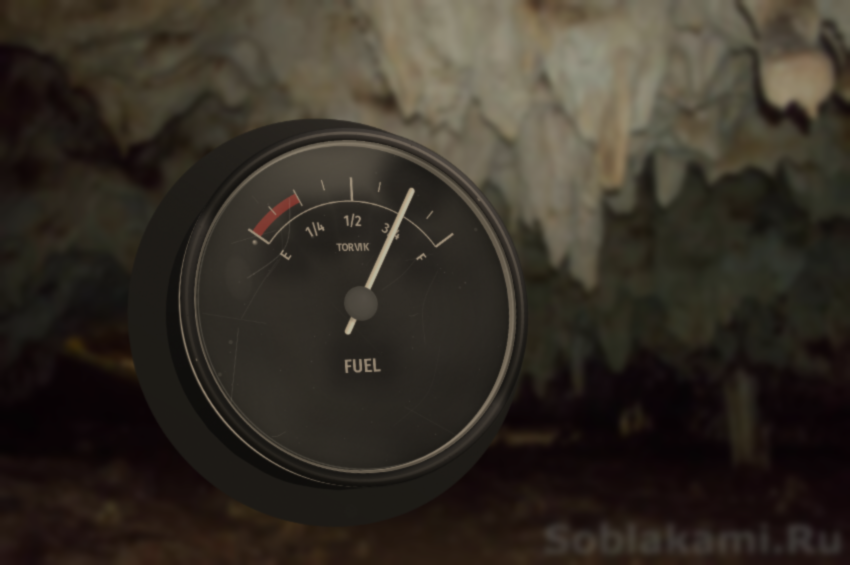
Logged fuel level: 0.75
